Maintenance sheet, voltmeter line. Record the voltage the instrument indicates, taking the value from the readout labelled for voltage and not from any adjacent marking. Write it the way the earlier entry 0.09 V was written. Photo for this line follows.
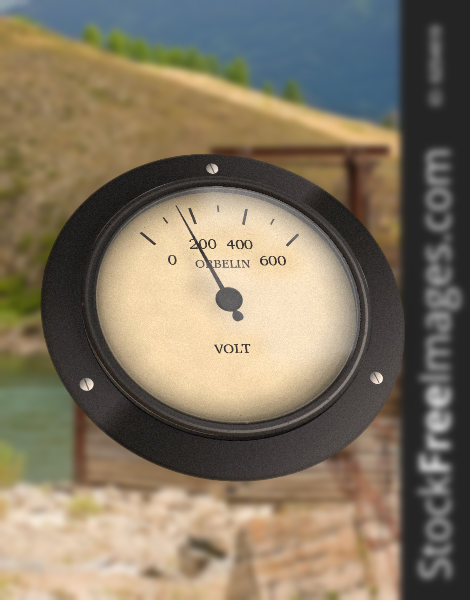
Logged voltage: 150 V
